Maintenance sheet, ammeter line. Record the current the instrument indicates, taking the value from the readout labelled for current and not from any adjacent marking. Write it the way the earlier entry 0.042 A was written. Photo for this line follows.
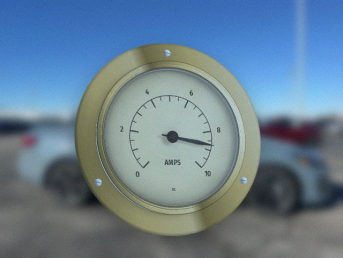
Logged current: 8.75 A
